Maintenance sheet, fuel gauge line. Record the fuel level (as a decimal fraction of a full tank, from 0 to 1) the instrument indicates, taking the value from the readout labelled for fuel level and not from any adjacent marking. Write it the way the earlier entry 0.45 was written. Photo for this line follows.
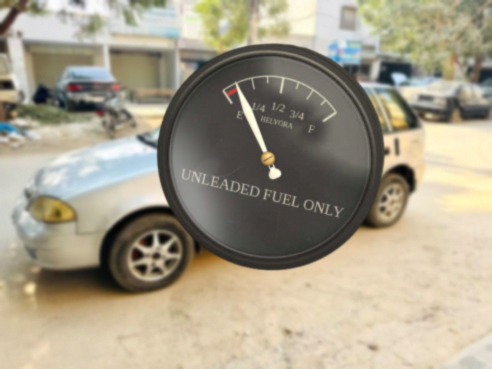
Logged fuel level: 0.125
